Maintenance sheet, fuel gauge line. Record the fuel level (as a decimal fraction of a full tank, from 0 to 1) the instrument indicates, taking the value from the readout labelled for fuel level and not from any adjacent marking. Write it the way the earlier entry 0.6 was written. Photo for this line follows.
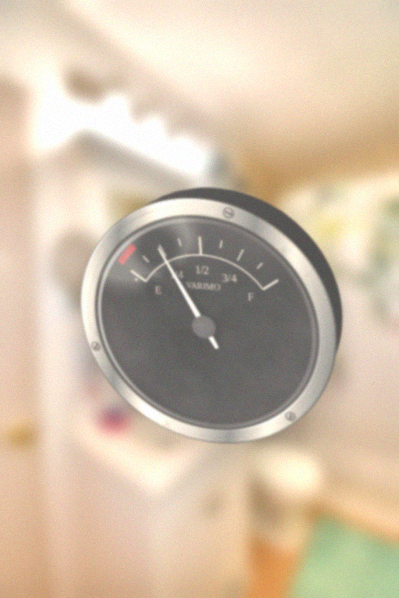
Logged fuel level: 0.25
